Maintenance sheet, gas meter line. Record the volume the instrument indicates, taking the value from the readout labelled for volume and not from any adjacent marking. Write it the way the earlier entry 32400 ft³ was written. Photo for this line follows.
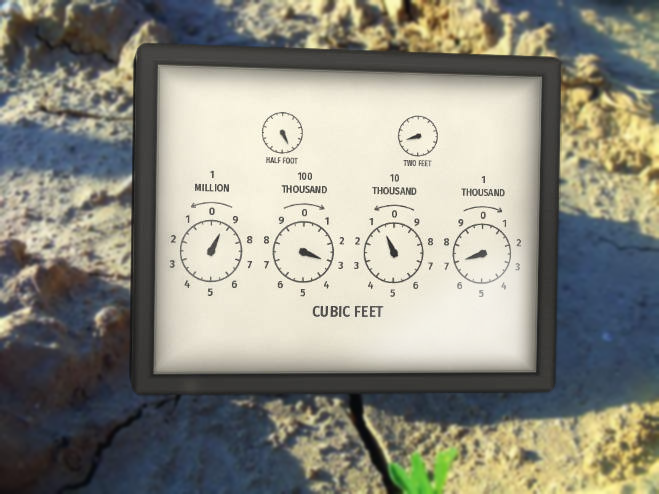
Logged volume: 930700 ft³
